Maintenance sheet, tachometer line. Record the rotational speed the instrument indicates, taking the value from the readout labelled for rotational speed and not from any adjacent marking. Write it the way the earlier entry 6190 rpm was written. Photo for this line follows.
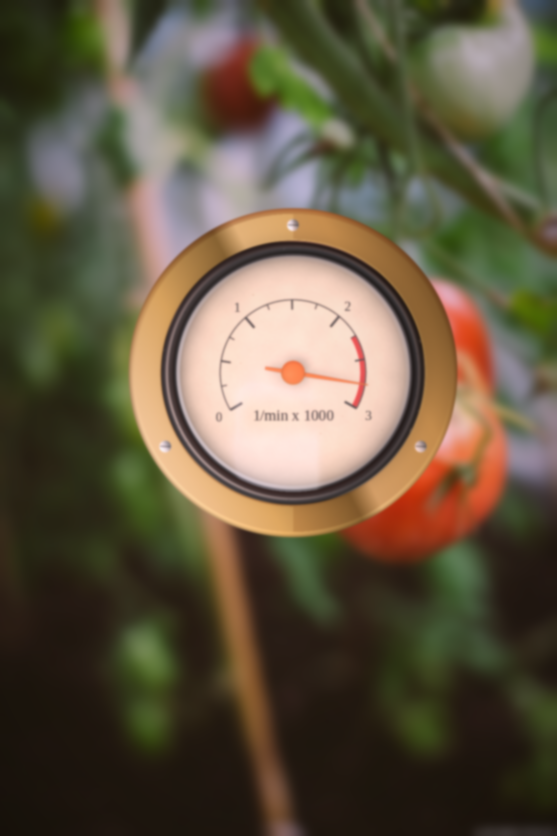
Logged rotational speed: 2750 rpm
